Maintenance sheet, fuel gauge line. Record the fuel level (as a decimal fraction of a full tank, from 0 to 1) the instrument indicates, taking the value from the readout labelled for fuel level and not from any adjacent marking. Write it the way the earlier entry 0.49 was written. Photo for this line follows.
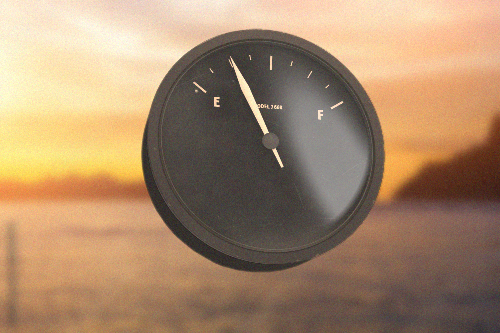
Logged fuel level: 0.25
